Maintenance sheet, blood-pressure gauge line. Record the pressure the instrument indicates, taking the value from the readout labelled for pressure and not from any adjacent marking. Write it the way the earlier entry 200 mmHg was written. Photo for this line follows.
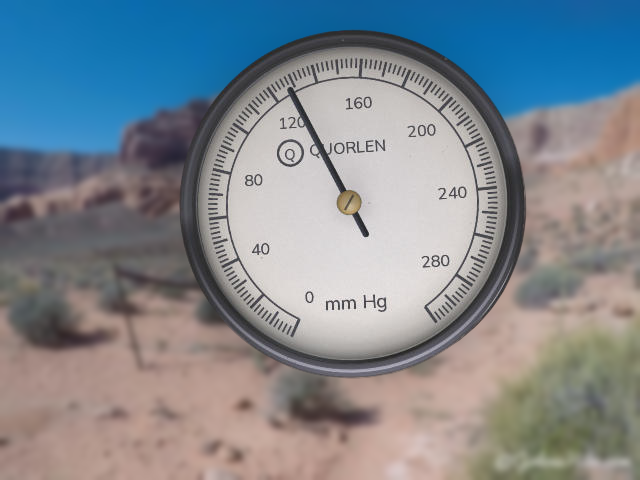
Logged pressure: 128 mmHg
